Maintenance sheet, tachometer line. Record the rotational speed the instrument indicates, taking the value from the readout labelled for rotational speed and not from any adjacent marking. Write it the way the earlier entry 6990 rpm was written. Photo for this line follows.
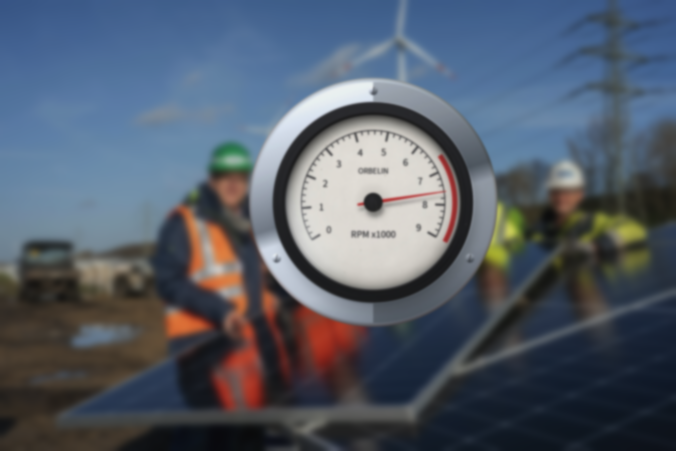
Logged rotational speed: 7600 rpm
